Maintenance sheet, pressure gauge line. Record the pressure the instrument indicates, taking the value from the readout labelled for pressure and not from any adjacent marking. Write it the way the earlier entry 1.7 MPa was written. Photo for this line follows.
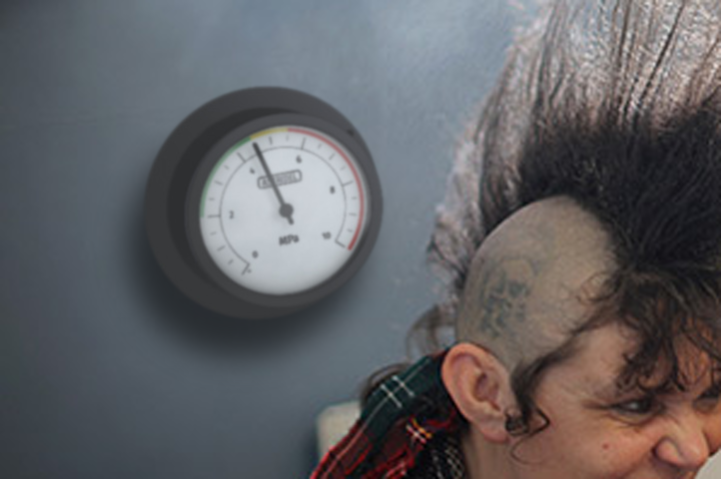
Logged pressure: 4.5 MPa
